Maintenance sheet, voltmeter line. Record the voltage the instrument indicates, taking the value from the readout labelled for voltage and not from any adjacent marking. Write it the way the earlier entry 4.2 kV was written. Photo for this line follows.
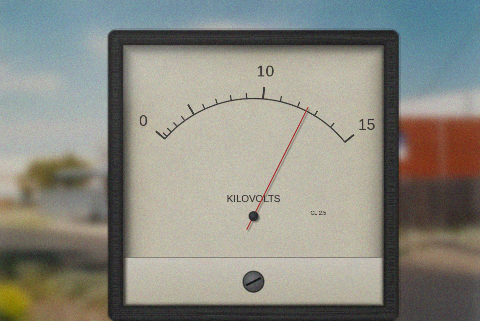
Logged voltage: 12.5 kV
